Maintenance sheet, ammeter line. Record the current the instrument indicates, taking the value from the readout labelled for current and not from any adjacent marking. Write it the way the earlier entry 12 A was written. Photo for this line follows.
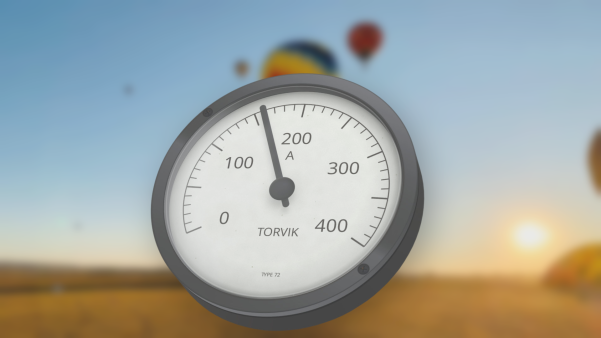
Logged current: 160 A
